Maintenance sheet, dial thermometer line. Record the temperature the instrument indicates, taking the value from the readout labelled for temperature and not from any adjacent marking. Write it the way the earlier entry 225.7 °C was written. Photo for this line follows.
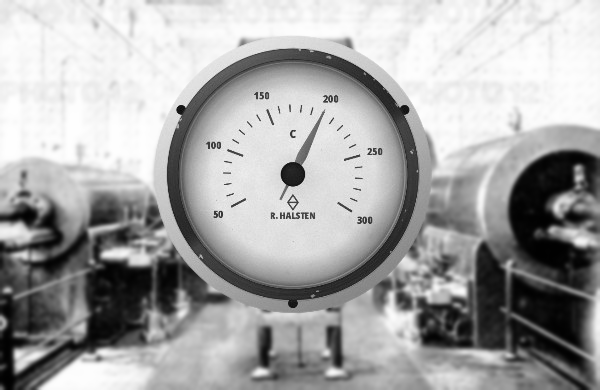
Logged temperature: 200 °C
